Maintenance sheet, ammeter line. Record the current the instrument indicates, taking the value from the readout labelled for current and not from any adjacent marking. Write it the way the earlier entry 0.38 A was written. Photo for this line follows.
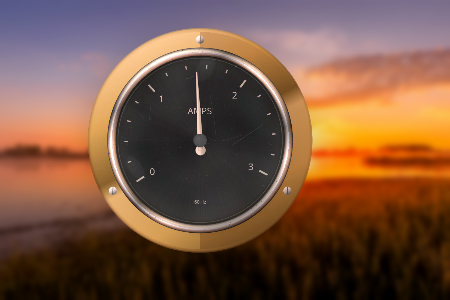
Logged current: 1.5 A
